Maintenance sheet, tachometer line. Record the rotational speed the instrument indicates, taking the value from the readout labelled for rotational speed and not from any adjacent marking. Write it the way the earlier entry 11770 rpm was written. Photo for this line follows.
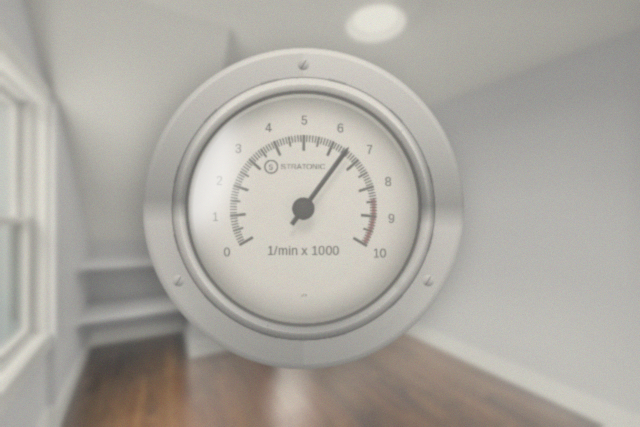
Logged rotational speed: 6500 rpm
